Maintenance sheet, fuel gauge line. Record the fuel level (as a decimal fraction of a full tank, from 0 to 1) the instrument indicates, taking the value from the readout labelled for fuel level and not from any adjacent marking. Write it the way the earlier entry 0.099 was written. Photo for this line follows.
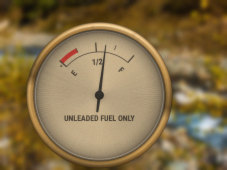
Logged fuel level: 0.625
